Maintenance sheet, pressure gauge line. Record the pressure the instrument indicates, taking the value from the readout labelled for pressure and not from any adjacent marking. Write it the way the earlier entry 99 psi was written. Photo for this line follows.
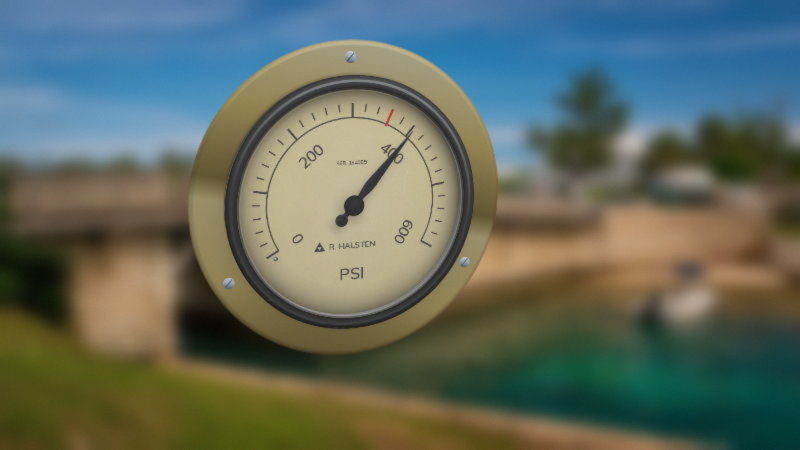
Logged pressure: 400 psi
